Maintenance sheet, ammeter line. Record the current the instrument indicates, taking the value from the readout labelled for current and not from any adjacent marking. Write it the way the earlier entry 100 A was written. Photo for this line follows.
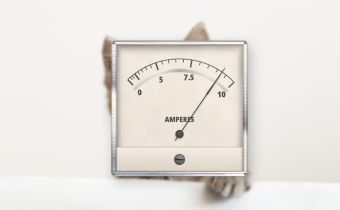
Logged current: 9.25 A
